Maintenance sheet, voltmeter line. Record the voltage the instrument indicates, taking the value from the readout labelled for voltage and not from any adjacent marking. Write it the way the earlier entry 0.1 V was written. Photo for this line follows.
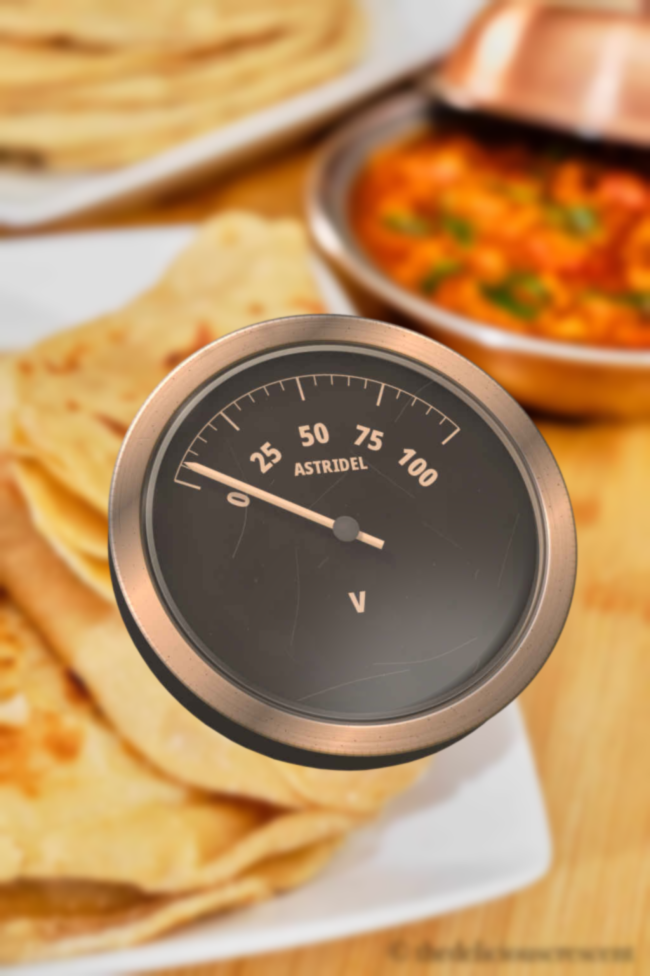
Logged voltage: 5 V
